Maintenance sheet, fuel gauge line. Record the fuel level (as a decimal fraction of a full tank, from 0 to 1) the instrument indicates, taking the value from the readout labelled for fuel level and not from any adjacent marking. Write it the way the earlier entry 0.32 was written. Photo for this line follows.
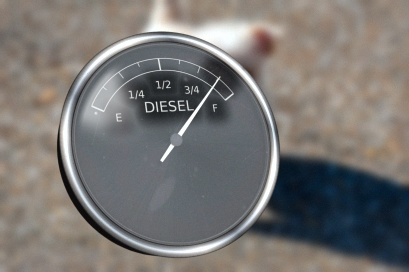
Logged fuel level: 0.875
